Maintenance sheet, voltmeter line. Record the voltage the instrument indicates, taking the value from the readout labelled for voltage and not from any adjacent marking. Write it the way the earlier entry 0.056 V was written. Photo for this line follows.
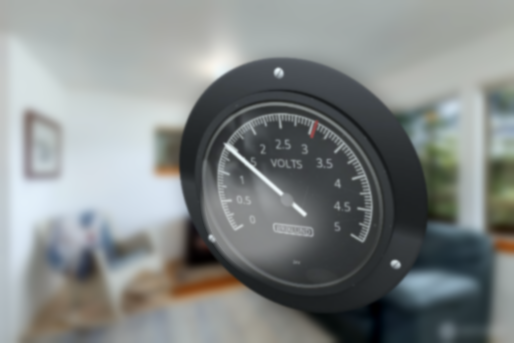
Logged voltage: 1.5 V
